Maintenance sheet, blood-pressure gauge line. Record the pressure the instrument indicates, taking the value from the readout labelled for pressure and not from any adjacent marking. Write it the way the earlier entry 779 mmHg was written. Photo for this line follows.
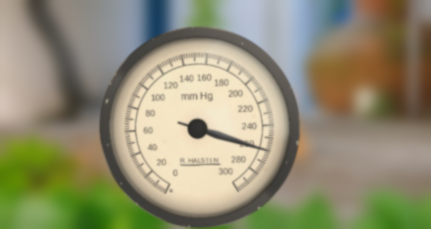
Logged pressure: 260 mmHg
